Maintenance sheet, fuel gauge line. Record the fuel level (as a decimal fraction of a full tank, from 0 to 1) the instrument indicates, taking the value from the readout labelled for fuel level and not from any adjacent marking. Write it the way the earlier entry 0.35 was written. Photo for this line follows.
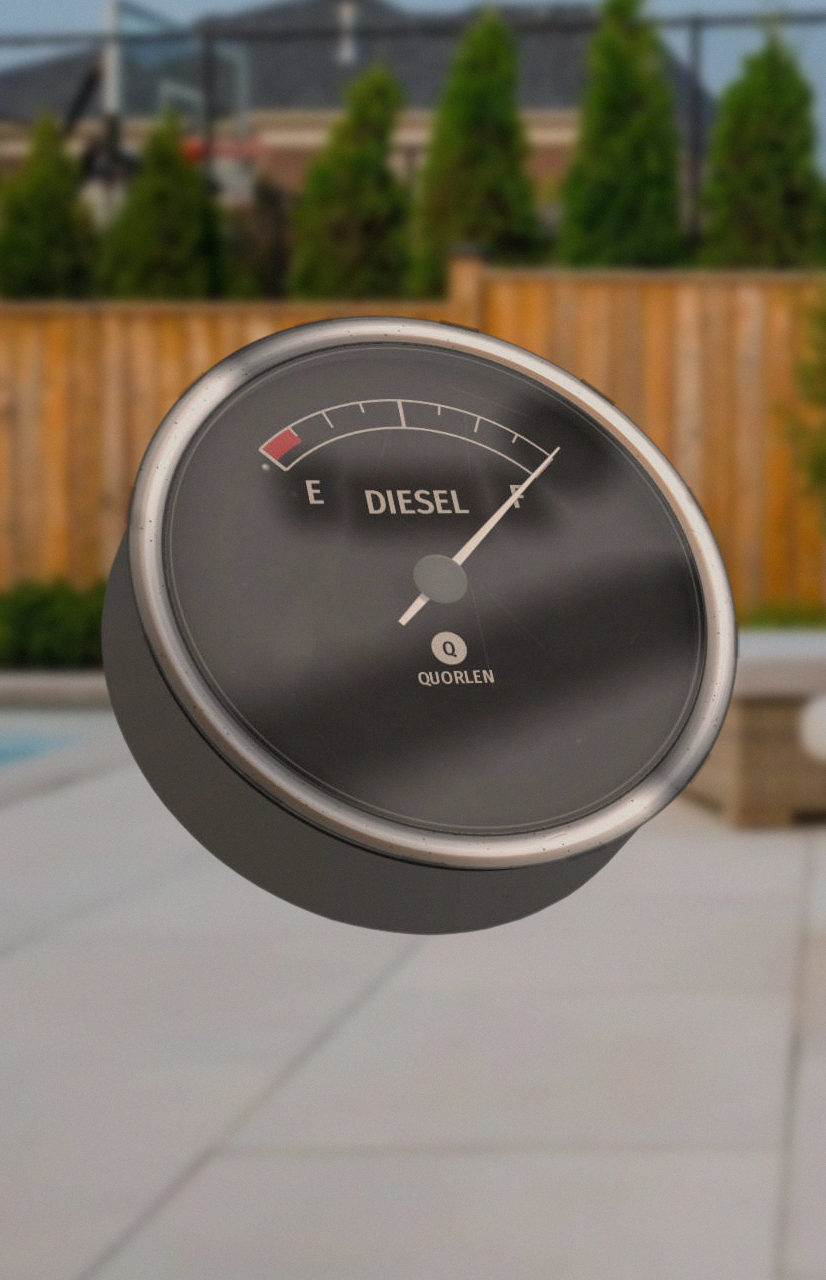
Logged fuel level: 1
